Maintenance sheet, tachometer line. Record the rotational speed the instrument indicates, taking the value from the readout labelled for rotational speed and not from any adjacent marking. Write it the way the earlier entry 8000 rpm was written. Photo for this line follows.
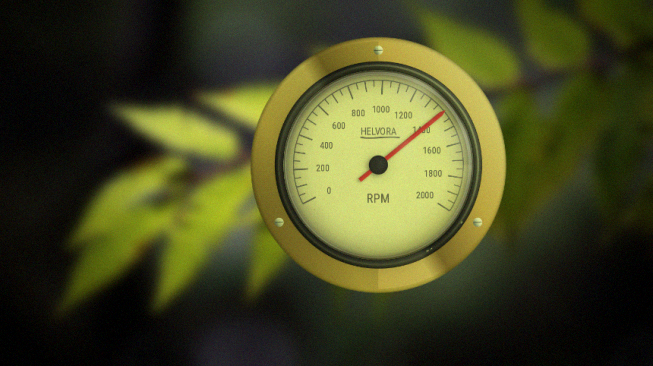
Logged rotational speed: 1400 rpm
